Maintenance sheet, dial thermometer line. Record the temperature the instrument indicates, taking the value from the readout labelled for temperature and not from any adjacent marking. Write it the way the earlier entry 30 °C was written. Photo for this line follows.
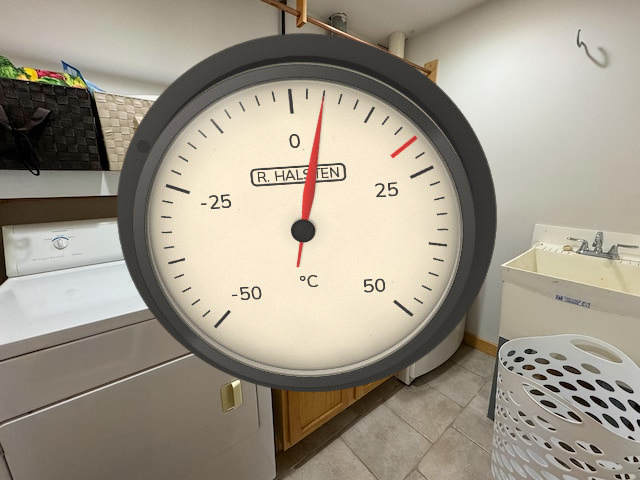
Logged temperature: 5 °C
